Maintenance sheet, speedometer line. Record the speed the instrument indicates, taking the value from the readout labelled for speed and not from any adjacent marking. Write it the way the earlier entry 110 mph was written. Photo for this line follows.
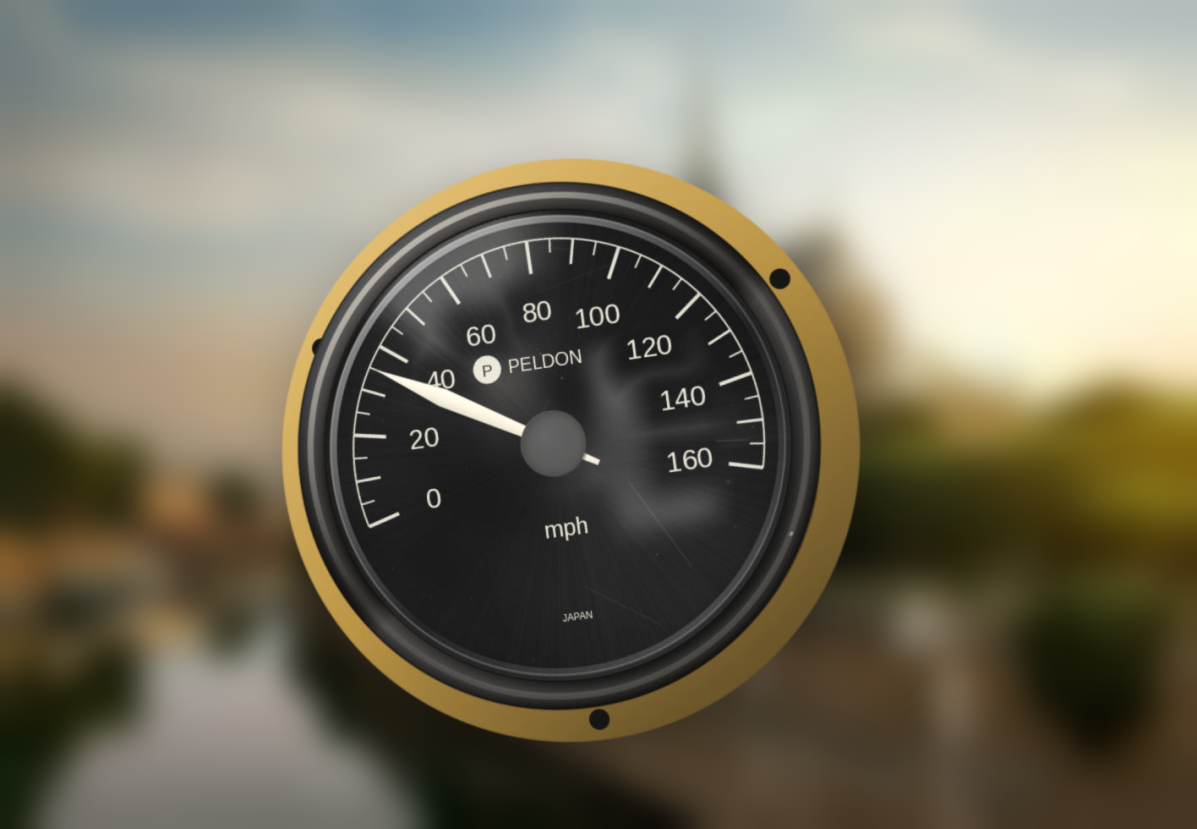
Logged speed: 35 mph
